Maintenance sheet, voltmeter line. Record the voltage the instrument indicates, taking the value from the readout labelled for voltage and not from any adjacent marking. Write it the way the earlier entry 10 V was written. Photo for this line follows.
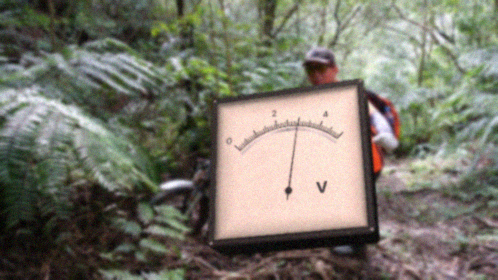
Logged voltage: 3 V
